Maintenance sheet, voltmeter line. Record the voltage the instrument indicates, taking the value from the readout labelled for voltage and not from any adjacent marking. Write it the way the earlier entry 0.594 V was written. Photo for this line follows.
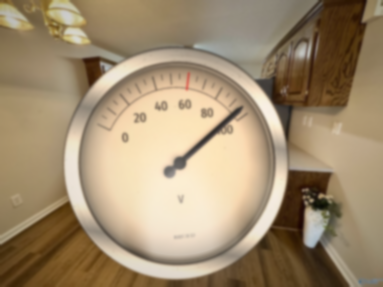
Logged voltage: 95 V
